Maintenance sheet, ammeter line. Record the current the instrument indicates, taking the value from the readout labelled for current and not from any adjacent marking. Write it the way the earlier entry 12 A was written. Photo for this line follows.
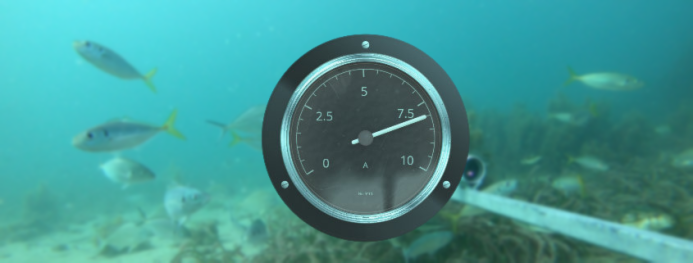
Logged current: 8 A
